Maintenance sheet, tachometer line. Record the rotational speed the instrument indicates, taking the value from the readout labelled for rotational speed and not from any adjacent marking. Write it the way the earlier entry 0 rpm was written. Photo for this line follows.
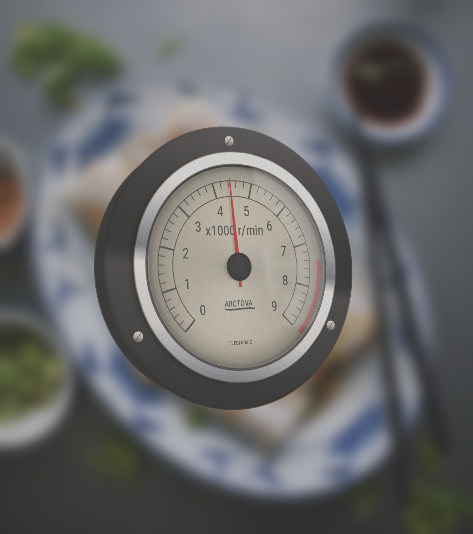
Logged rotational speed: 4400 rpm
